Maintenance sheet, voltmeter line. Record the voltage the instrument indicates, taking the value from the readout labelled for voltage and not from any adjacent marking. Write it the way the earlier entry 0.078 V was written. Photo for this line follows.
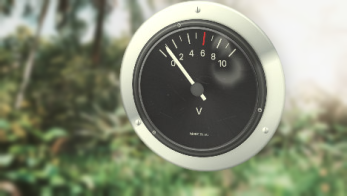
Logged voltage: 1 V
